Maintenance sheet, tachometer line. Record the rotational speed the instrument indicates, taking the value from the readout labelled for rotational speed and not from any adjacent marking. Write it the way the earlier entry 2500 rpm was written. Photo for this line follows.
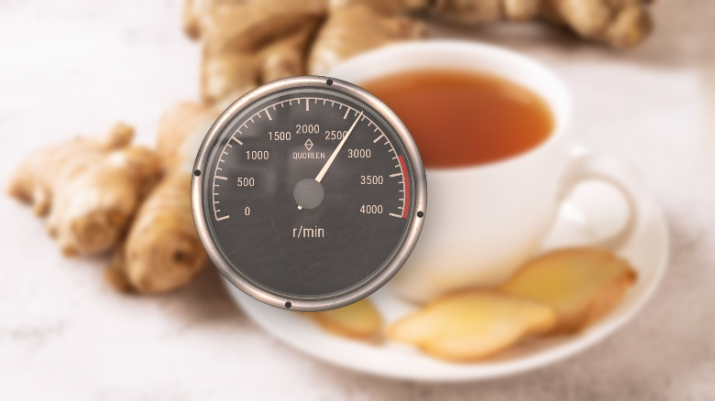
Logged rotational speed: 2650 rpm
